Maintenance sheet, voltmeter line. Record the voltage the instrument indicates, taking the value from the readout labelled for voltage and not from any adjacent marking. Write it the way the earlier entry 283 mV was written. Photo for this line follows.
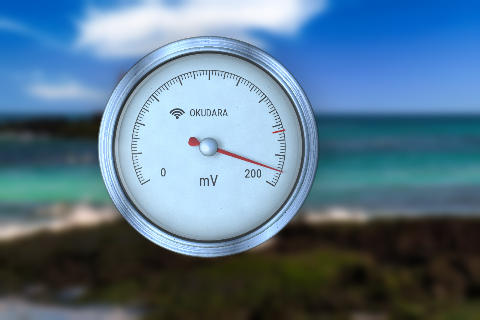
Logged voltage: 190 mV
